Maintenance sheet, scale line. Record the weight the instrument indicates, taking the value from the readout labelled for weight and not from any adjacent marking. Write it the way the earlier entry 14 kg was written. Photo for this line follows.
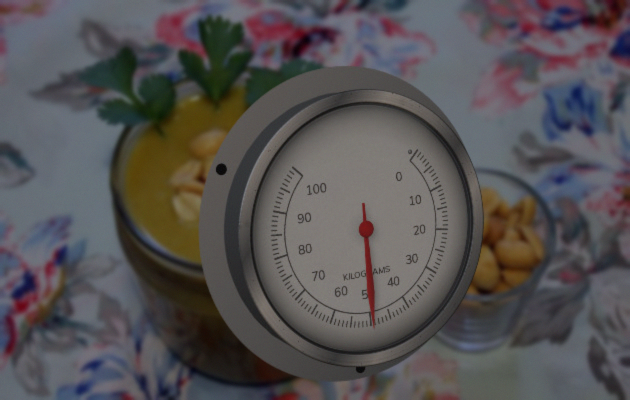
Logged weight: 50 kg
